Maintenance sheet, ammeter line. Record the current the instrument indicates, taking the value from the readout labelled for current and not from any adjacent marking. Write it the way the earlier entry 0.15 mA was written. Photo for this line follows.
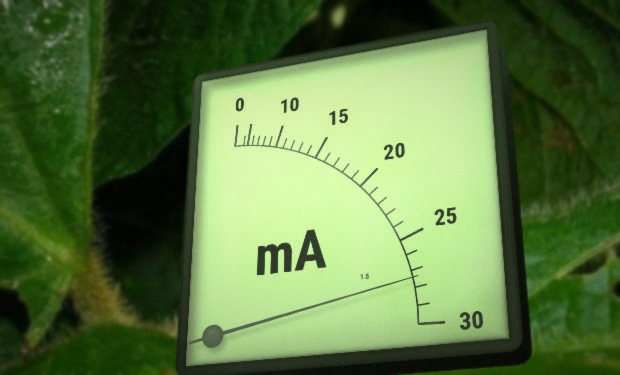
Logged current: 27.5 mA
